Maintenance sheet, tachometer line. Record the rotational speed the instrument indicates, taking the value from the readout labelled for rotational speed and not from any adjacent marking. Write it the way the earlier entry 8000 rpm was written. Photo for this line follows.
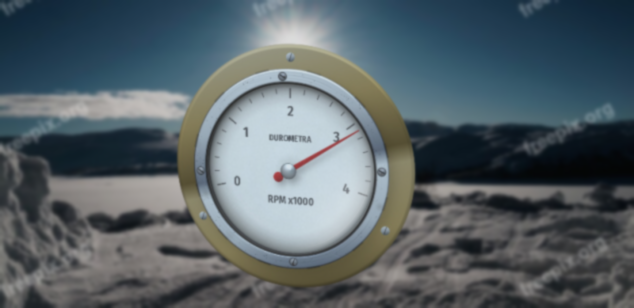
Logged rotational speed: 3100 rpm
